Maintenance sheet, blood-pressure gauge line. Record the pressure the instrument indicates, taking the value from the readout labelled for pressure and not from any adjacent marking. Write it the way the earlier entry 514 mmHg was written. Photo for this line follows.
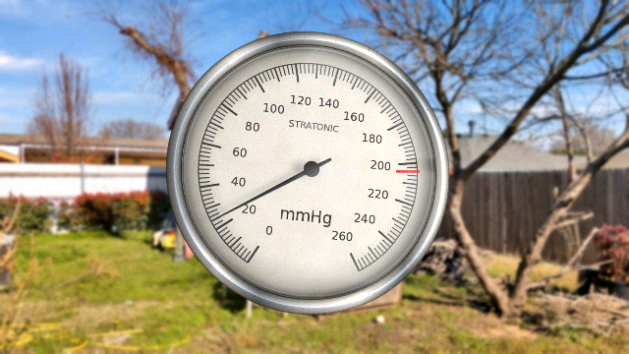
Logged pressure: 24 mmHg
